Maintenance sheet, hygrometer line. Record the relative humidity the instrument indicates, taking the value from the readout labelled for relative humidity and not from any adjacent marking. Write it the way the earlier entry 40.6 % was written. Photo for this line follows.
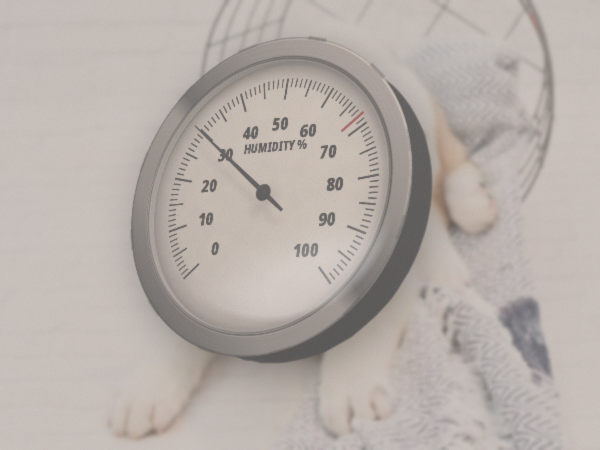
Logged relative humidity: 30 %
